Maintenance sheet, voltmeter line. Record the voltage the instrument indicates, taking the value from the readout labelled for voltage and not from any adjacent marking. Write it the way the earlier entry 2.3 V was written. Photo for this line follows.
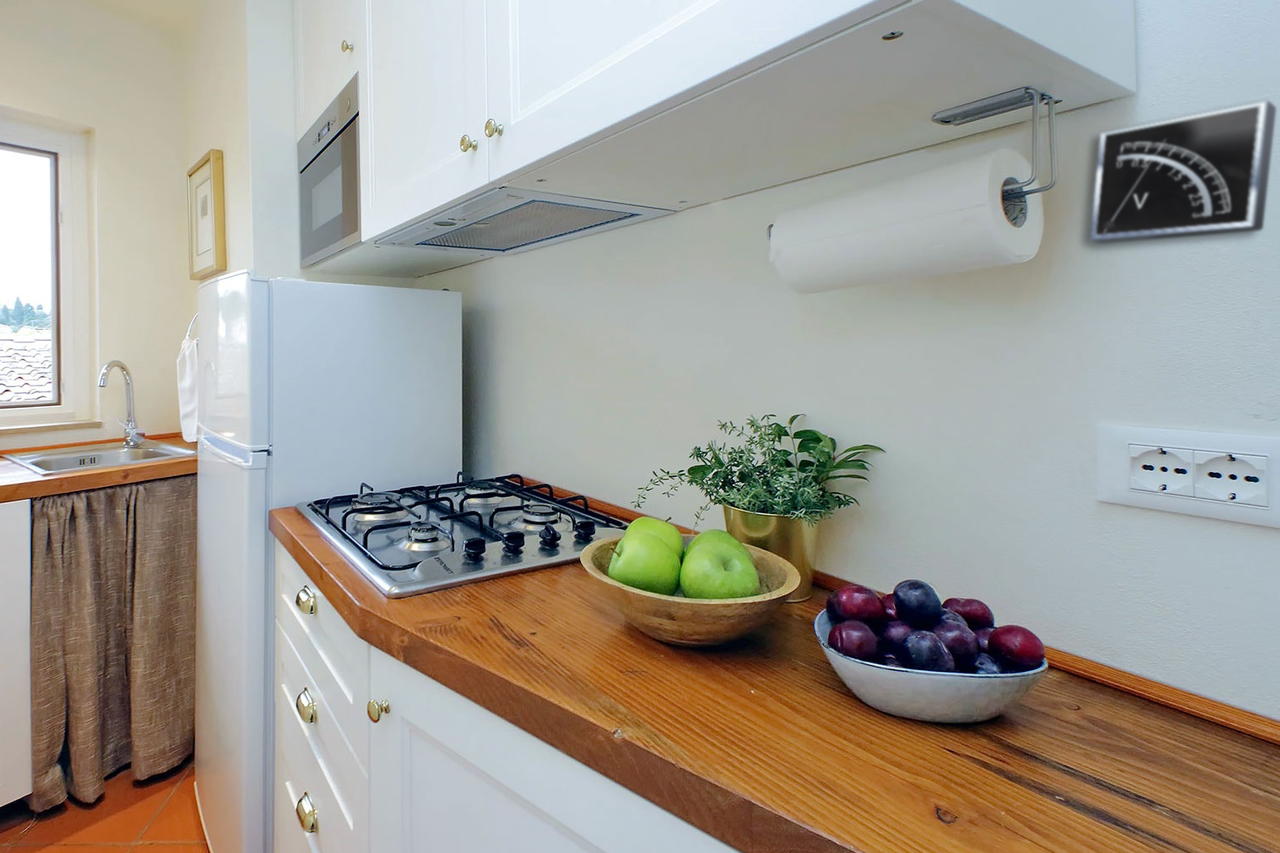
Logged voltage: 0.75 V
